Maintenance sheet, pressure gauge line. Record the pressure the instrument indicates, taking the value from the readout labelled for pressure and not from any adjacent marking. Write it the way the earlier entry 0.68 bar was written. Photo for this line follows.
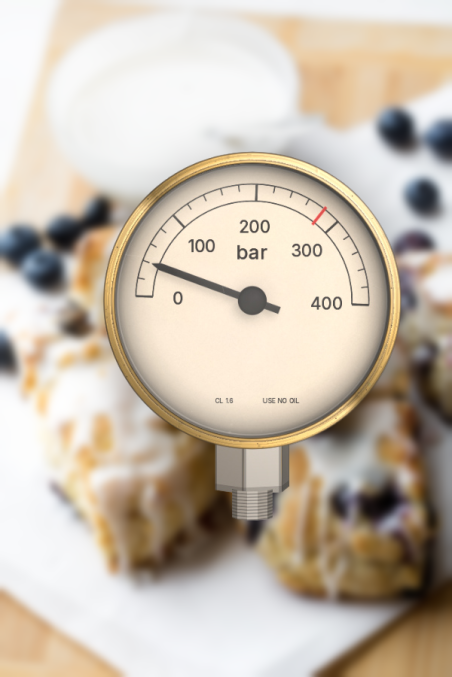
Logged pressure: 40 bar
